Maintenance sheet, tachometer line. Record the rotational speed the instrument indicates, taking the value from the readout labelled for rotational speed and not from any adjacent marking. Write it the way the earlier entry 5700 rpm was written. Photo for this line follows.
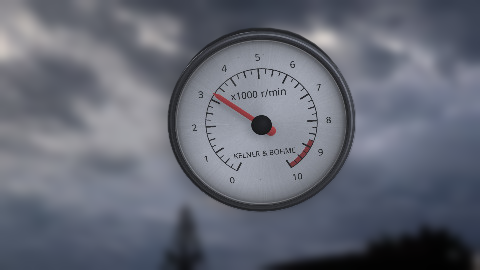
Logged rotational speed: 3250 rpm
